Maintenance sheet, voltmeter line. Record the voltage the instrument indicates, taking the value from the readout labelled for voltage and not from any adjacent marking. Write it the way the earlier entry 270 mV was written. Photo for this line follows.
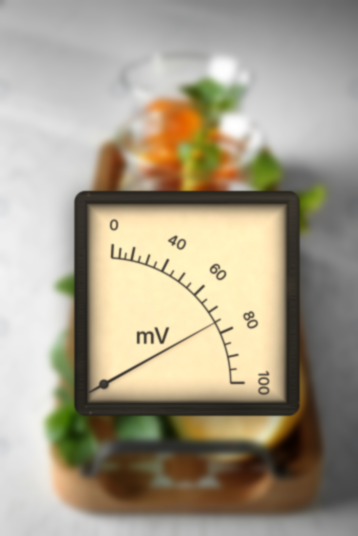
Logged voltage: 75 mV
